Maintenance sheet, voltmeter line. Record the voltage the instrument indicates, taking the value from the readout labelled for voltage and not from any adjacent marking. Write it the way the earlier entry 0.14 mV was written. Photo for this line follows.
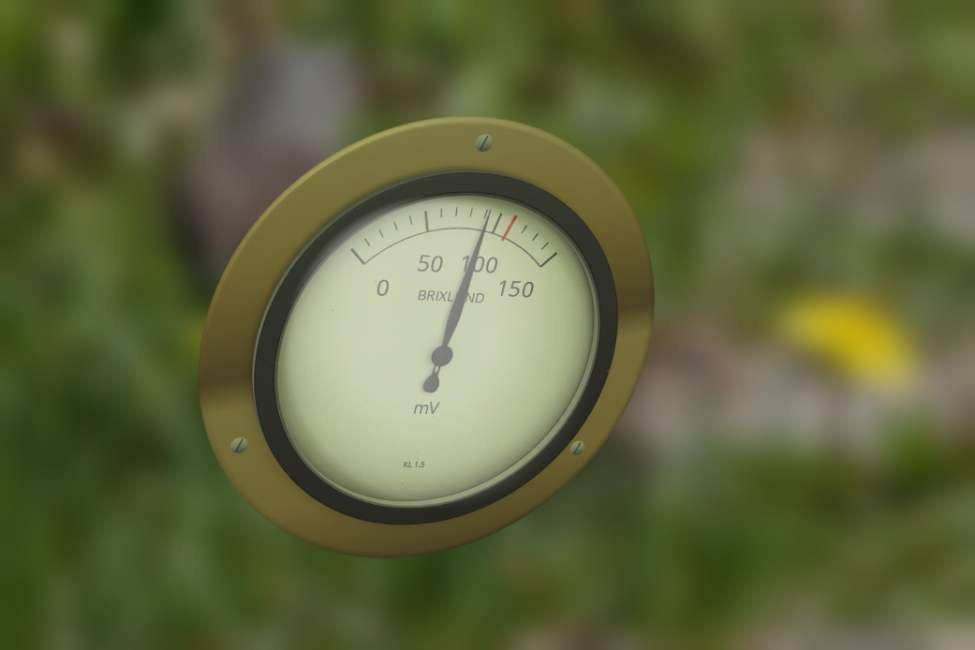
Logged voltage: 90 mV
